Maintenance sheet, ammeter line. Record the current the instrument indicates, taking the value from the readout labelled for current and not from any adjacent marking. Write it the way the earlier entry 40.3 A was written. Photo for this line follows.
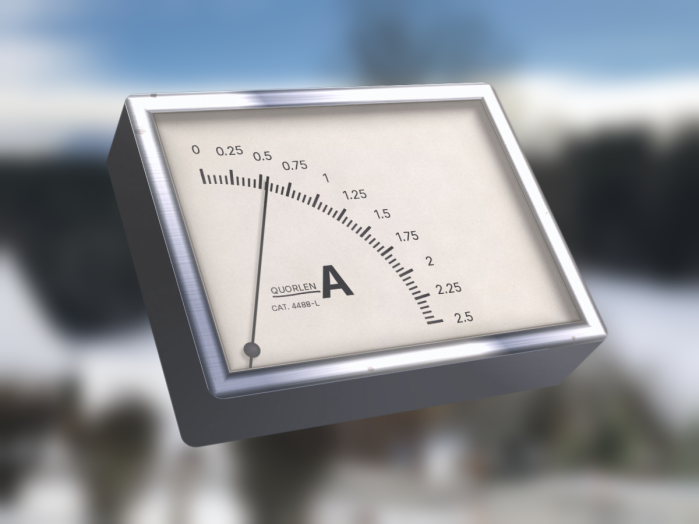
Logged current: 0.55 A
